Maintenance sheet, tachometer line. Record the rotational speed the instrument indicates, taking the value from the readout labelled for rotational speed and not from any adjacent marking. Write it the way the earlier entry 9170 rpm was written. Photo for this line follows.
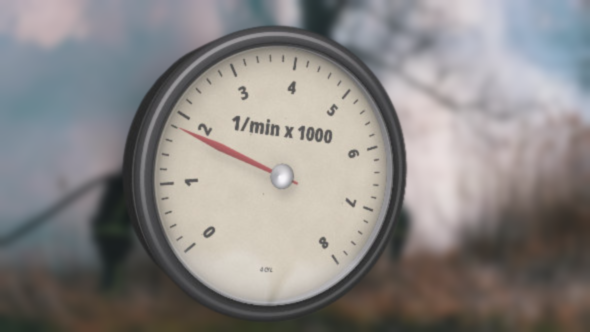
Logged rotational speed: 1800 rpm
